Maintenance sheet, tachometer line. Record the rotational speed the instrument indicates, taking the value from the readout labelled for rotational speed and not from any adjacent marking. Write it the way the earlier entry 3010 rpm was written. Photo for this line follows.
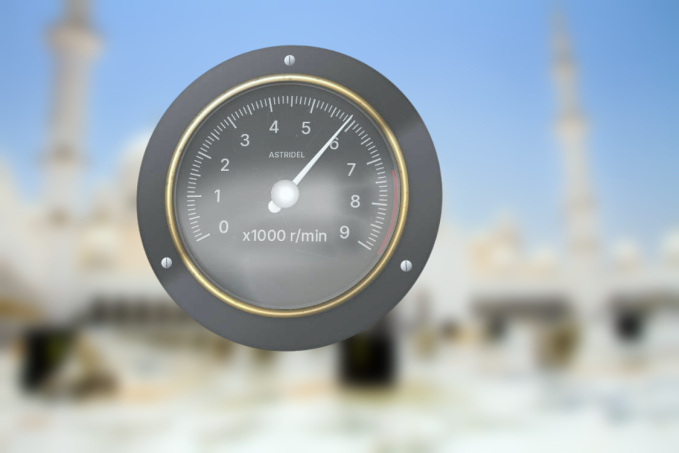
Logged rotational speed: 5900 rpm
